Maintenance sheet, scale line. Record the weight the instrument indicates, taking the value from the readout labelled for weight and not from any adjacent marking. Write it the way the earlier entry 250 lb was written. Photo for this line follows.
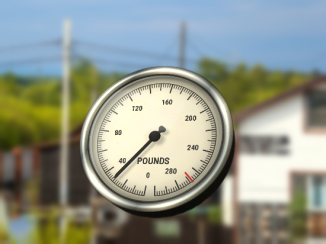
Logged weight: 30 lb
